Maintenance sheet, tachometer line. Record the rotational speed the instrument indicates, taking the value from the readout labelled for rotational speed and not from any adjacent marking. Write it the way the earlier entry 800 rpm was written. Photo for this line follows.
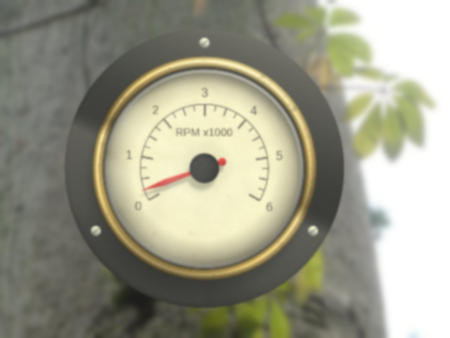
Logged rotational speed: 250 rpm
